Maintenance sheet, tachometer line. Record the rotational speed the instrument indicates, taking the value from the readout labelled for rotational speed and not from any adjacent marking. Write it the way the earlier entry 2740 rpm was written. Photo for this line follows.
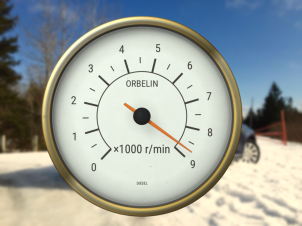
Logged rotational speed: 8750 rpm
